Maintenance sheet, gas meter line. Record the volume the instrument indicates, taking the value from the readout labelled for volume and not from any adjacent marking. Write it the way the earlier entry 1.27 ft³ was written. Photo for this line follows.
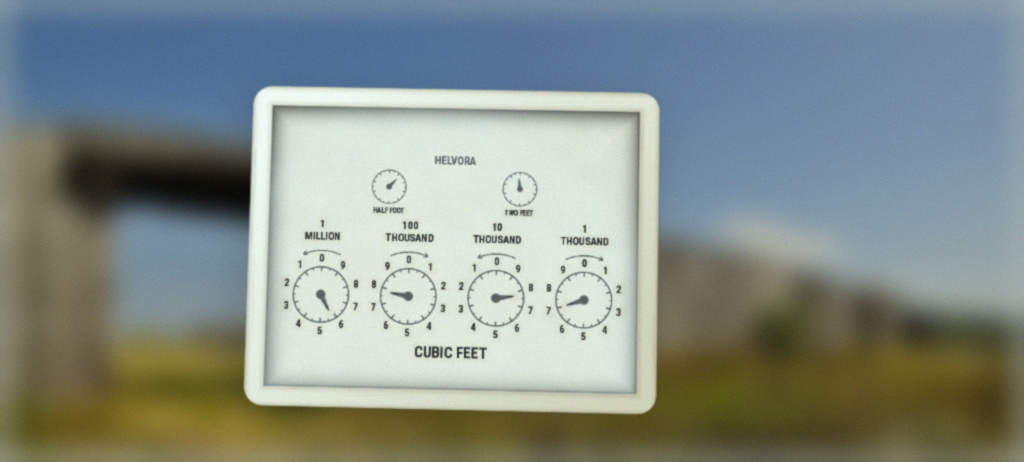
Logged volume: 577700 ft³
